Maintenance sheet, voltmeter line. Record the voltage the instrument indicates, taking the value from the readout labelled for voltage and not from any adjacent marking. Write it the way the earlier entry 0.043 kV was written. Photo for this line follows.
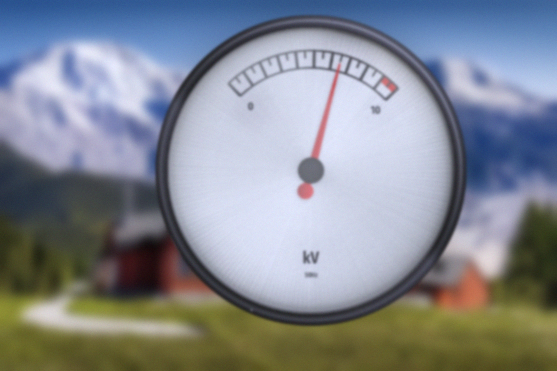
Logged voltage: 6.5 kV
